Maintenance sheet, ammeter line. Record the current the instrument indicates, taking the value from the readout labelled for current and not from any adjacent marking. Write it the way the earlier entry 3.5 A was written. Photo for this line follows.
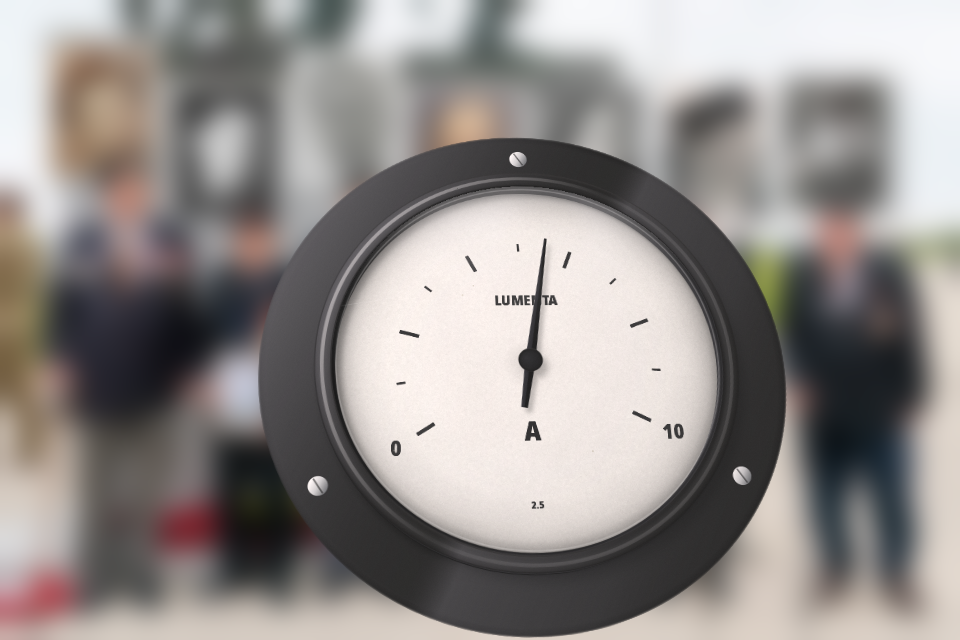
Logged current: 5.5 A
